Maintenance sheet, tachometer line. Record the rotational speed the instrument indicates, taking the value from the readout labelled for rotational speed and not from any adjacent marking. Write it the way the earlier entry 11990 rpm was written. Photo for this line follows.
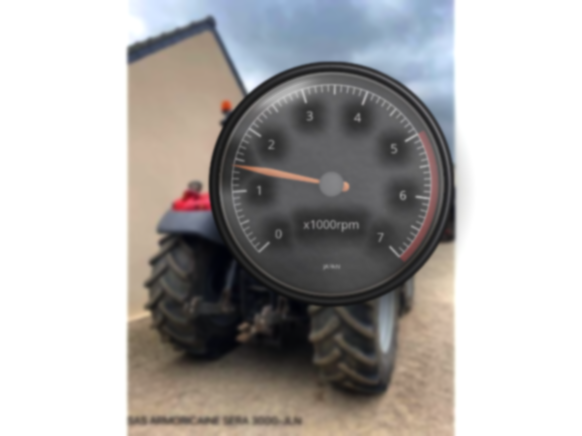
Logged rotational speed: 1400 rpm
